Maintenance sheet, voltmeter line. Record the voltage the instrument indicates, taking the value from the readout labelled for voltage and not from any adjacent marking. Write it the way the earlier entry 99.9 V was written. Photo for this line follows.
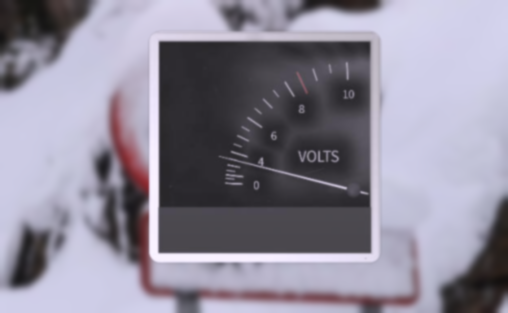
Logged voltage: 3.5 V
